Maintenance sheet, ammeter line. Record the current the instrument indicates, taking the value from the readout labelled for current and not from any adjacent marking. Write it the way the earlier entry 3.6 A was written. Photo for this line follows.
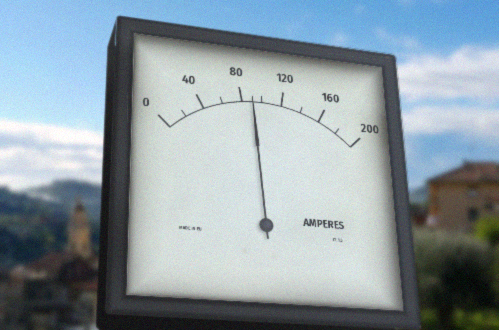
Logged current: 90 A
